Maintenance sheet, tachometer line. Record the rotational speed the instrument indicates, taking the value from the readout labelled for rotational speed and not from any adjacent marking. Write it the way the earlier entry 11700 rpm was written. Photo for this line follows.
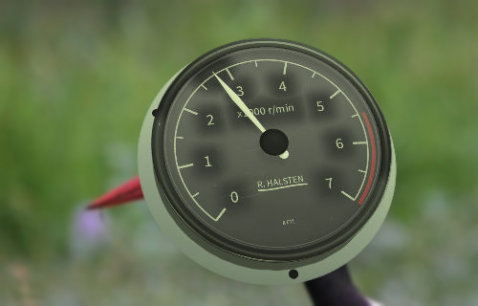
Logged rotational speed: 2750 rpm
